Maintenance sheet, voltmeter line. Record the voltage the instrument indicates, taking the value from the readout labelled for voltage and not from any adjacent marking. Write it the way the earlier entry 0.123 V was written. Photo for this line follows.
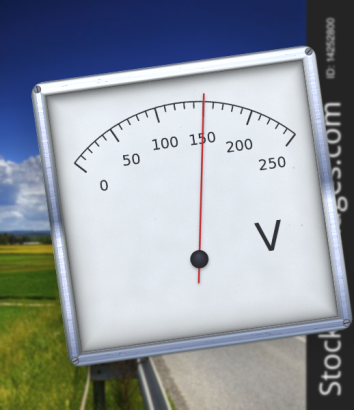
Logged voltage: 150 V
